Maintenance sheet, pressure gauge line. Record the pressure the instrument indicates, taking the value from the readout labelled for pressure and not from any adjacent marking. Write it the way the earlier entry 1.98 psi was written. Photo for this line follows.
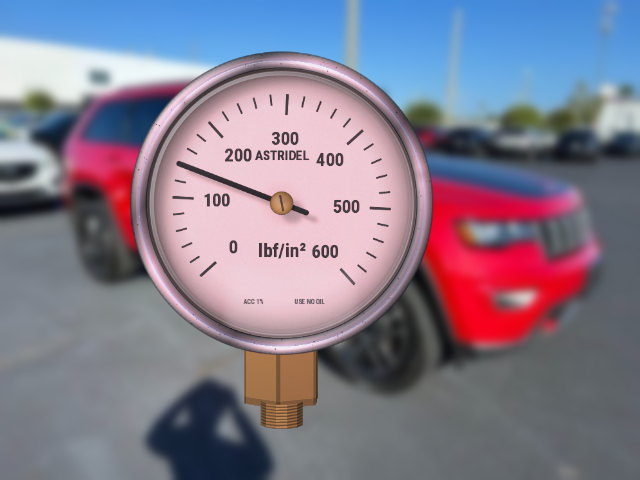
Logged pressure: 140 psi
